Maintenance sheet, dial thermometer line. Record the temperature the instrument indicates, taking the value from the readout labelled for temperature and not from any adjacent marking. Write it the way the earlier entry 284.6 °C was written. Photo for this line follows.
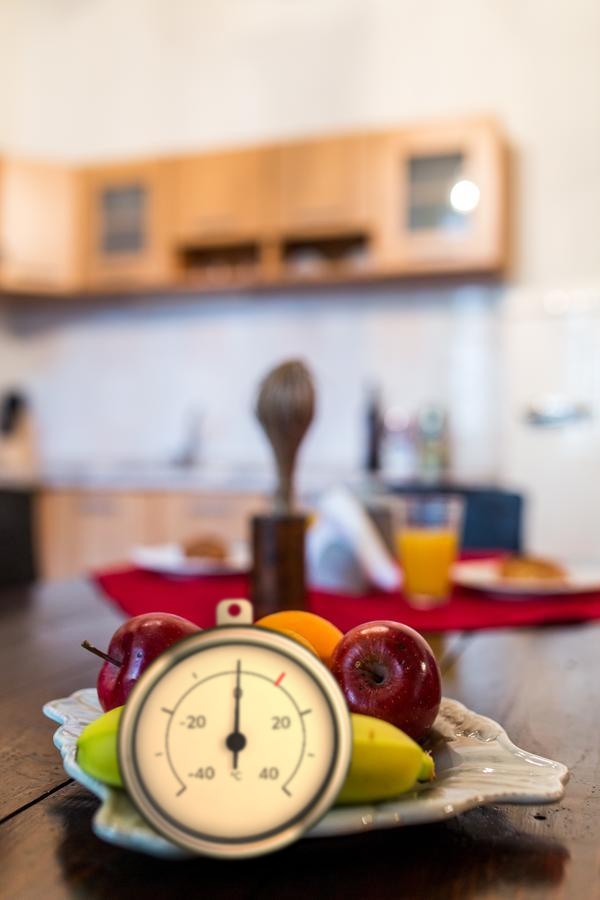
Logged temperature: 0 °C
